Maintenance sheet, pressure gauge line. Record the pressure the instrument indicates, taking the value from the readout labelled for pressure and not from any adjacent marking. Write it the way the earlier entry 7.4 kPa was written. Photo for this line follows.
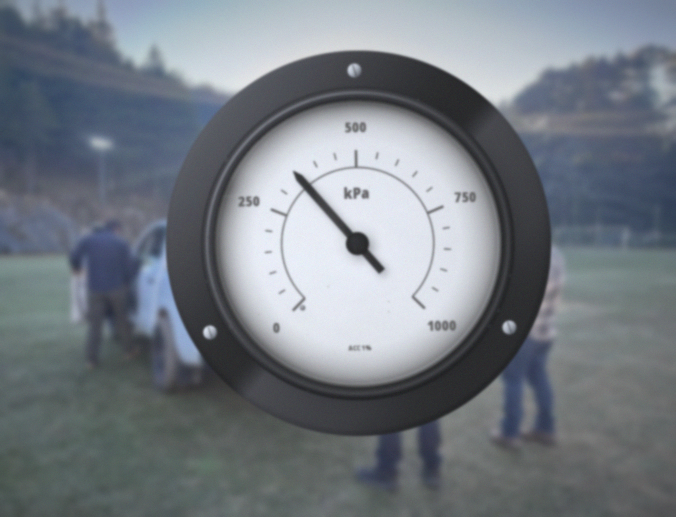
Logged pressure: 350 kPa
